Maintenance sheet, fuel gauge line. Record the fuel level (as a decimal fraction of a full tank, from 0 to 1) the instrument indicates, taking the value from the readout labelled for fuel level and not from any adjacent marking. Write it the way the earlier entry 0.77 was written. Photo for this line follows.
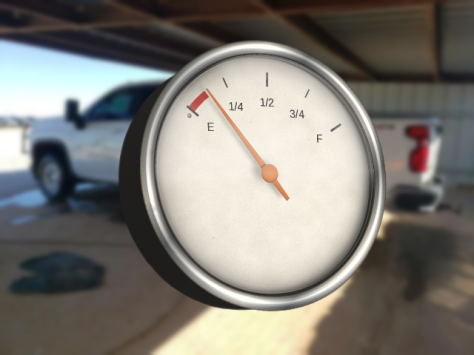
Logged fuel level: 0.125
